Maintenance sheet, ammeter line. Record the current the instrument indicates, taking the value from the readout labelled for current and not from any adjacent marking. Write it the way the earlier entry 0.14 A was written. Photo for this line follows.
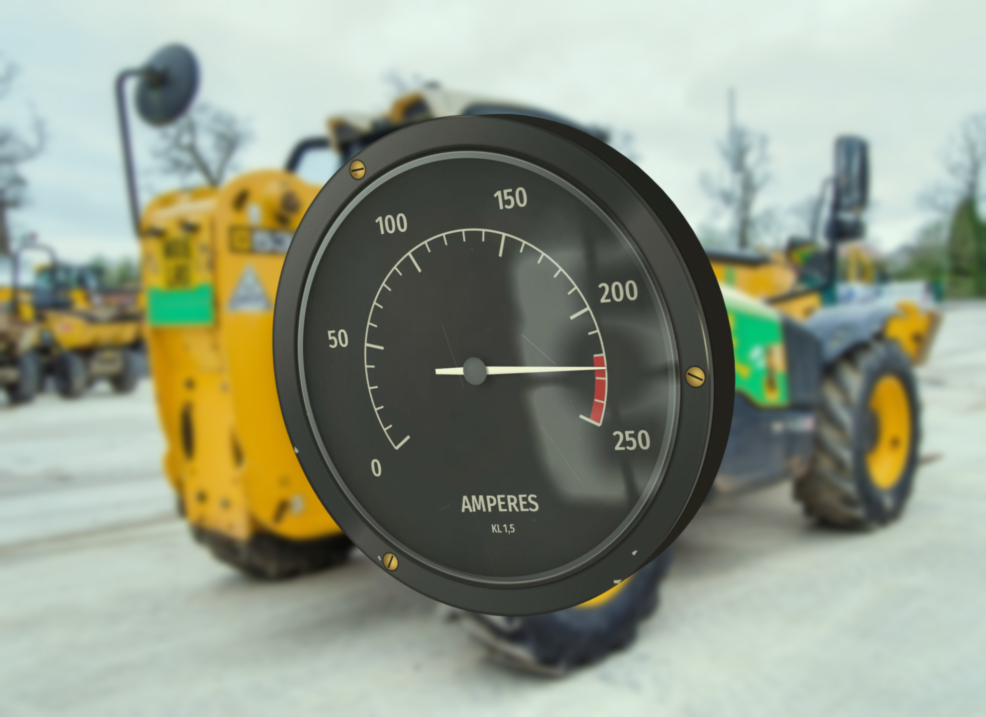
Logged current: 225 A
